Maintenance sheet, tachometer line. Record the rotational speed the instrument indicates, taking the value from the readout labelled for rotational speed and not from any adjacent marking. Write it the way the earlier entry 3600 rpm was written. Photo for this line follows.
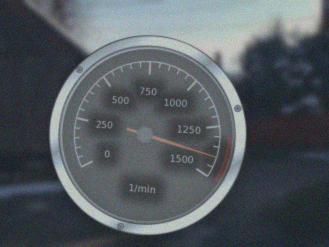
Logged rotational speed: 1400 rpm
